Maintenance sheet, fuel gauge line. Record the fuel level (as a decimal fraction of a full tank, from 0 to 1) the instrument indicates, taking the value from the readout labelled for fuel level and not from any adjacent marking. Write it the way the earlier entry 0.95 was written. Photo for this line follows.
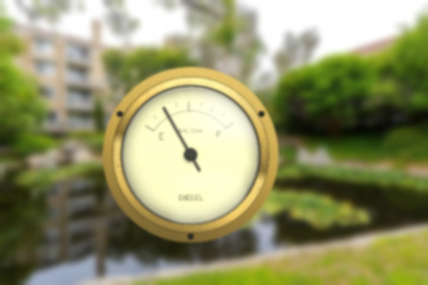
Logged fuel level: 0.25
